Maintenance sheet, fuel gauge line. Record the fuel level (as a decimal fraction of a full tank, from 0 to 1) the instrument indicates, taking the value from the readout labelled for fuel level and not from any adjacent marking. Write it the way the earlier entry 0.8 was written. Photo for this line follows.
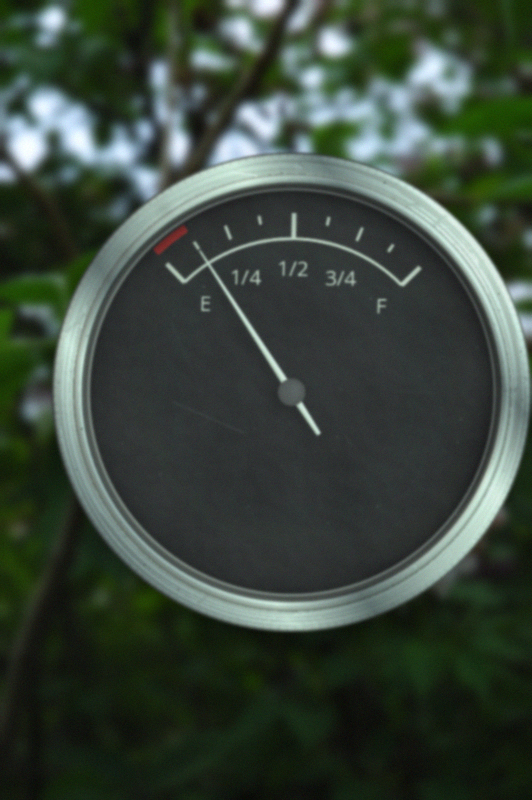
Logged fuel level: 0.125
